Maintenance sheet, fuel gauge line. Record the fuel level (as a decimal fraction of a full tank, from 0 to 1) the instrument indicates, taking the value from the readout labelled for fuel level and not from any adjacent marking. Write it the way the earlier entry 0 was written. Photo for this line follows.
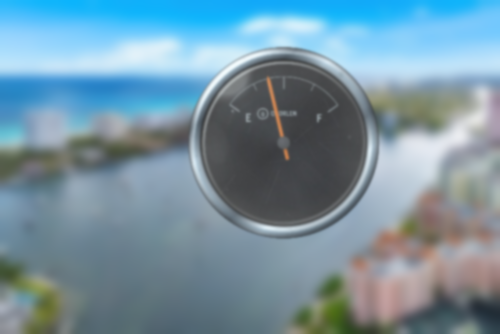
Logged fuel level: 0.375
